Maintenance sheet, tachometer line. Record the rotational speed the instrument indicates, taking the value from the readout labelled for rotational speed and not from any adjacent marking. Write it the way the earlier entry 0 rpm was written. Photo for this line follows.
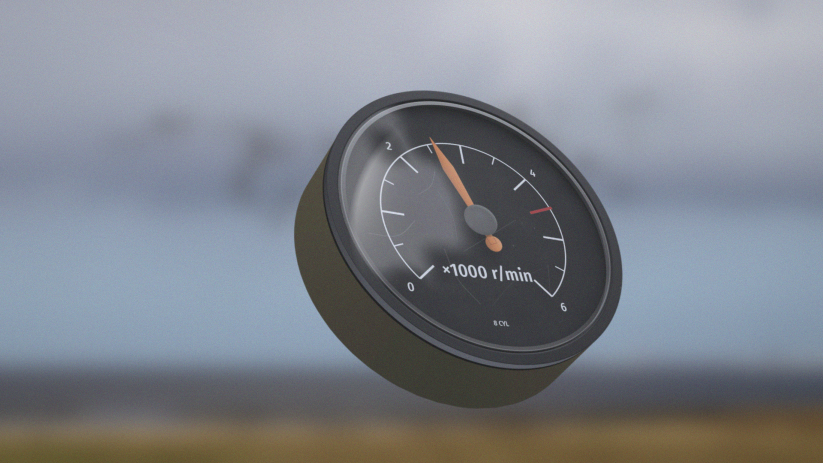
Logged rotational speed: 2500 rpm
